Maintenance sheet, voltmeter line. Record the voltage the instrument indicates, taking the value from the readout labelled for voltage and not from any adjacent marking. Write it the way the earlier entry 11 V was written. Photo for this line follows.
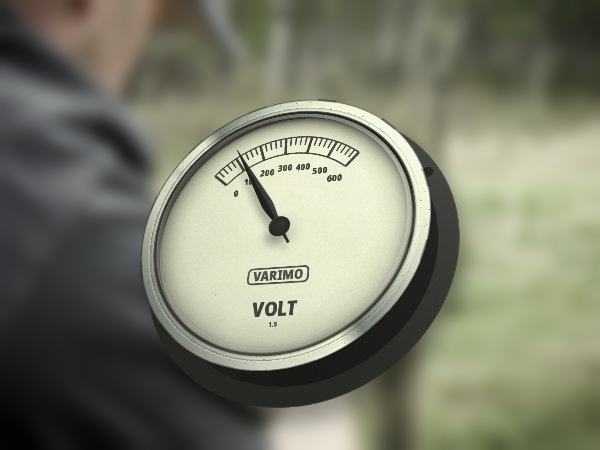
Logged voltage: 120 V
